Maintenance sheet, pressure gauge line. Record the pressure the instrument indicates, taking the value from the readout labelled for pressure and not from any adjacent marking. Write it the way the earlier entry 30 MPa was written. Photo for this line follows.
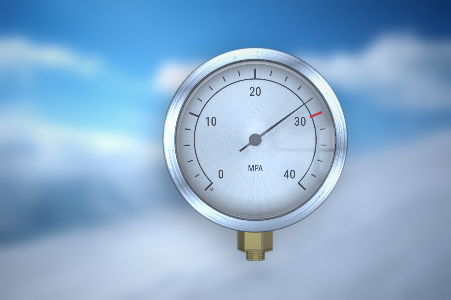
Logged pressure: 28 MPa
